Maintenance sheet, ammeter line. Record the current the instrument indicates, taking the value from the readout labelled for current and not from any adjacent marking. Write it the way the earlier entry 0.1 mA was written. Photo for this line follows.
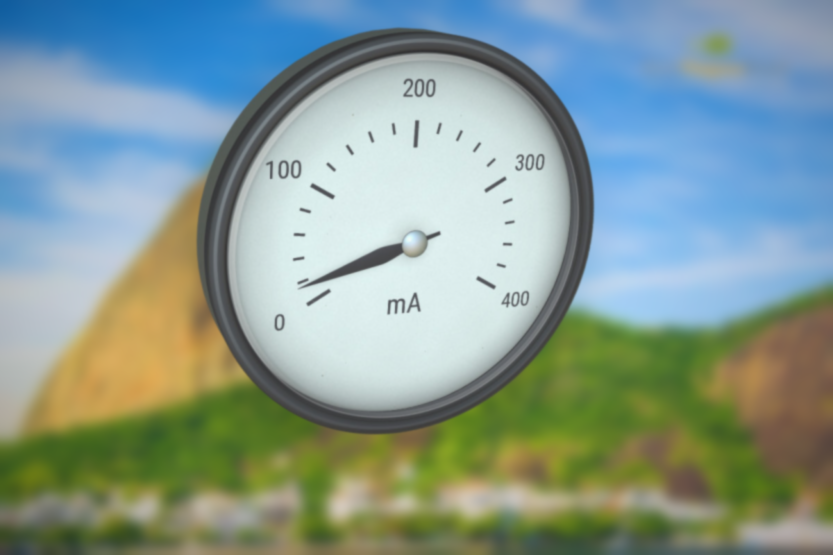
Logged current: 20 mA
